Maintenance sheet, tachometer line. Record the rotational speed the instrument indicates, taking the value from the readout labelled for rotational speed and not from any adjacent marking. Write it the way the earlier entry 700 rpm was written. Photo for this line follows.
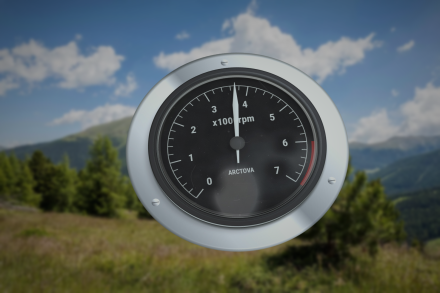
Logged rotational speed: 3700 rpm
